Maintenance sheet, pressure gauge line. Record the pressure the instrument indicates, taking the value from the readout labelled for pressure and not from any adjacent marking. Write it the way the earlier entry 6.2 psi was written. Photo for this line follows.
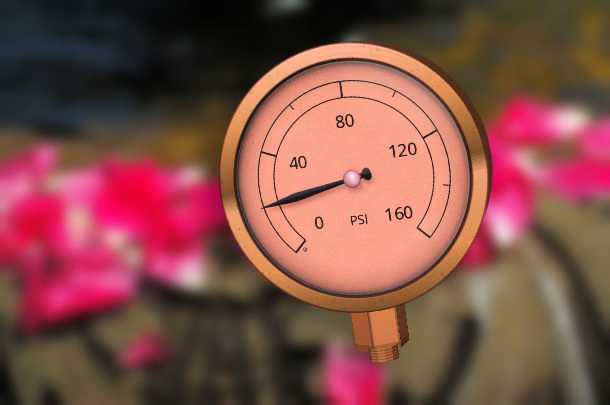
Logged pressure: 20 psi
